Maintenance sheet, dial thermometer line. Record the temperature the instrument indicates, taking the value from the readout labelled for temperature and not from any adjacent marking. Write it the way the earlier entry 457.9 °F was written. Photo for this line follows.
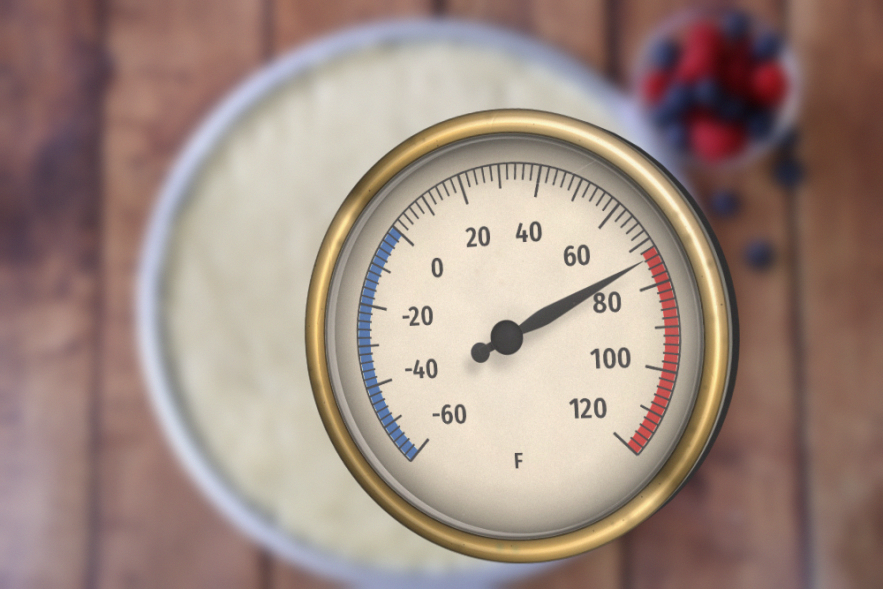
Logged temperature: 74 °F
